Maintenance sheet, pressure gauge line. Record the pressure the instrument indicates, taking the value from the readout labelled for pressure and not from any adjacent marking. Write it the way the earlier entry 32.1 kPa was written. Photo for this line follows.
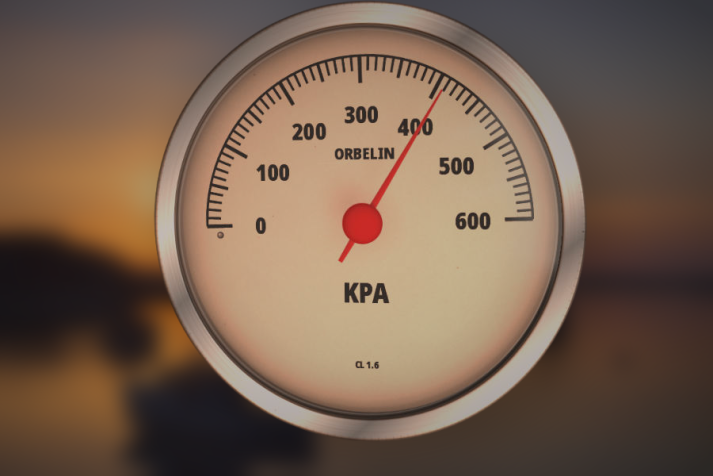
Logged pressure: 410 kPa
